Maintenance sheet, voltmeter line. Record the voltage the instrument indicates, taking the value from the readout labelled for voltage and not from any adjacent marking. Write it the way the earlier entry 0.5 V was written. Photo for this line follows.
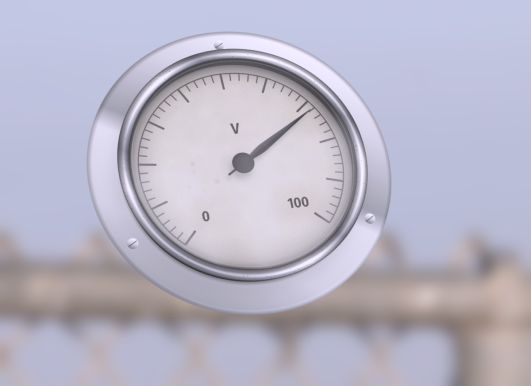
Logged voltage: 72 V
